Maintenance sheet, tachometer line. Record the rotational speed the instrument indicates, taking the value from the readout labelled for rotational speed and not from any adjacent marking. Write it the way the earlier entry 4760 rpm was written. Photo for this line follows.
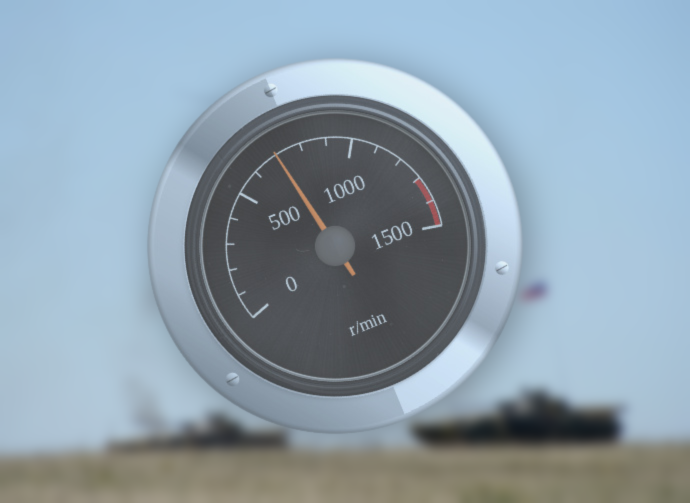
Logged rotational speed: 700 rpm
